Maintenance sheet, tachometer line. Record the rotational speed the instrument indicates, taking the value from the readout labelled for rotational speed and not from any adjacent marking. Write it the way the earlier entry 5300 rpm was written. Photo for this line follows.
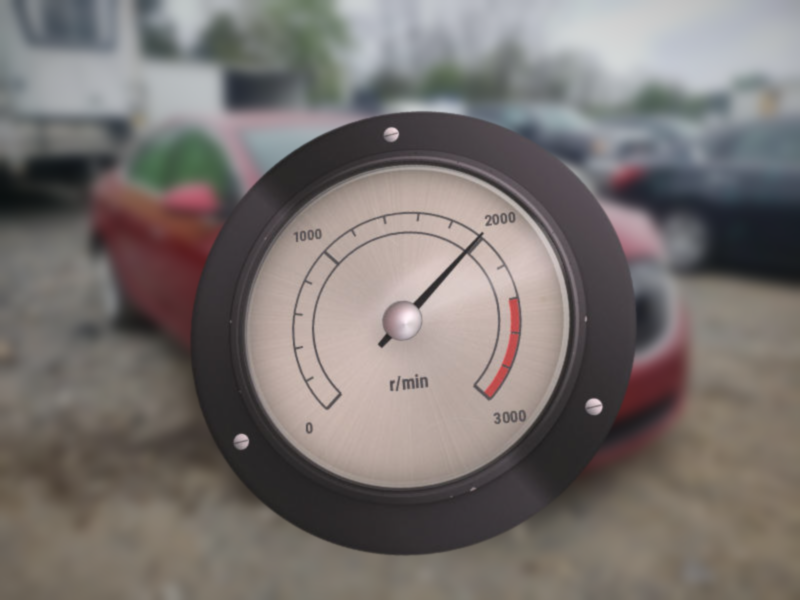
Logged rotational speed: 2000 rpm
